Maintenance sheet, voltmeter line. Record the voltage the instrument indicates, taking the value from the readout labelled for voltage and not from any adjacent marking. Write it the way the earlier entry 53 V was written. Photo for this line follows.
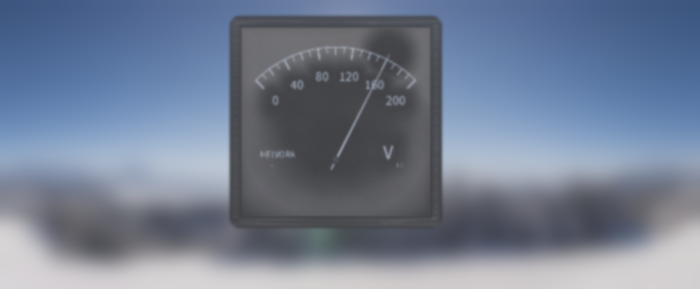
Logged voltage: 160 V
